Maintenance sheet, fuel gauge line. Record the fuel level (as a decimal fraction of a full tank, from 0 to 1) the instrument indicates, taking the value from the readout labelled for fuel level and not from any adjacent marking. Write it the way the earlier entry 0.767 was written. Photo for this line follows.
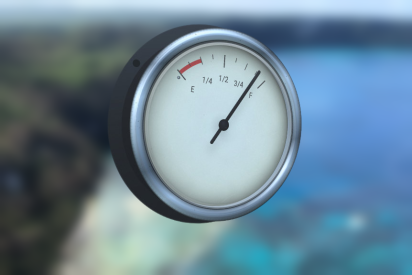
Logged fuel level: 0.875
